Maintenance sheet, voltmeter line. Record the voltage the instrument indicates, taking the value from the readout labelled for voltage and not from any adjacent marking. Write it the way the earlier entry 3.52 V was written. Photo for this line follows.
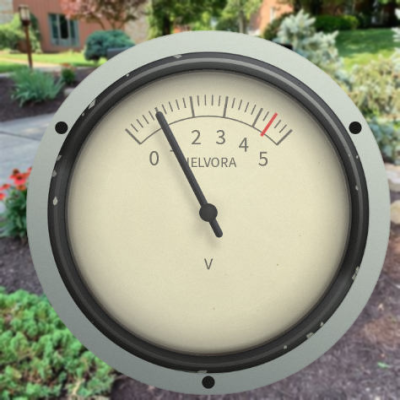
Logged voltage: 1 V
